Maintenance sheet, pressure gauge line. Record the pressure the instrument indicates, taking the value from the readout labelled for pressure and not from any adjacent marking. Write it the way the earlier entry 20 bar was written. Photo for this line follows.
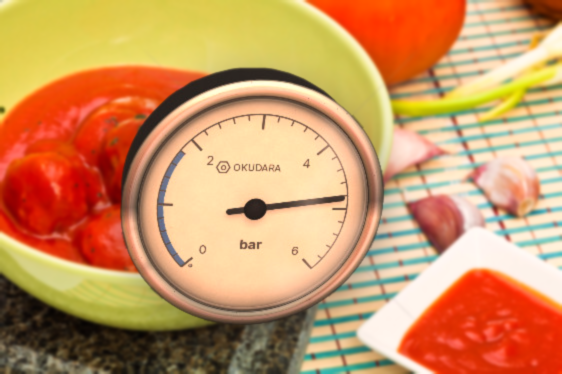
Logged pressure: 4.8 bar
